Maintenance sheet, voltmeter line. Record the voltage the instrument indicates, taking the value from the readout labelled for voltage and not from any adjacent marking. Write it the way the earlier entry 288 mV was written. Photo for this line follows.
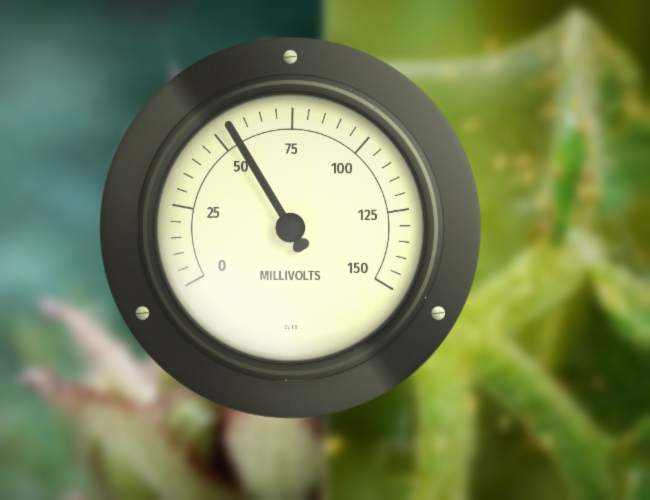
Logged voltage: 55 mV
